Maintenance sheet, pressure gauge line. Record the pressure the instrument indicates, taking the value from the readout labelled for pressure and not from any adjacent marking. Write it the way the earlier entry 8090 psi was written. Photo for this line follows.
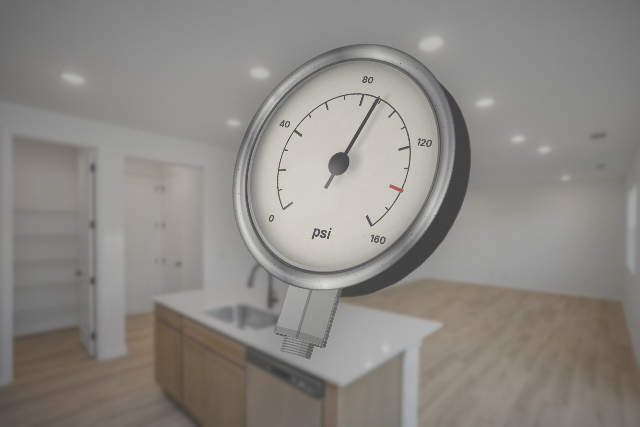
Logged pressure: 90 psi
